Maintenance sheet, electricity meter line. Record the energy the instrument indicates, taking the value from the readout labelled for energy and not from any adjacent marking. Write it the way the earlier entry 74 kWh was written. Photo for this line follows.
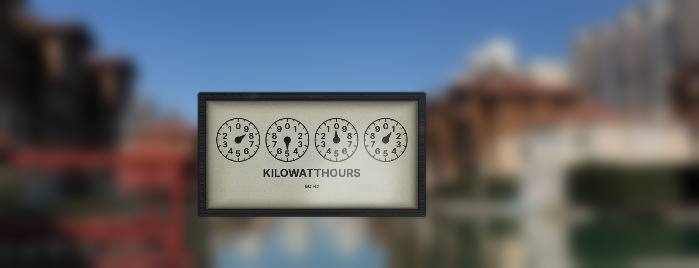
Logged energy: 8501 kWh
